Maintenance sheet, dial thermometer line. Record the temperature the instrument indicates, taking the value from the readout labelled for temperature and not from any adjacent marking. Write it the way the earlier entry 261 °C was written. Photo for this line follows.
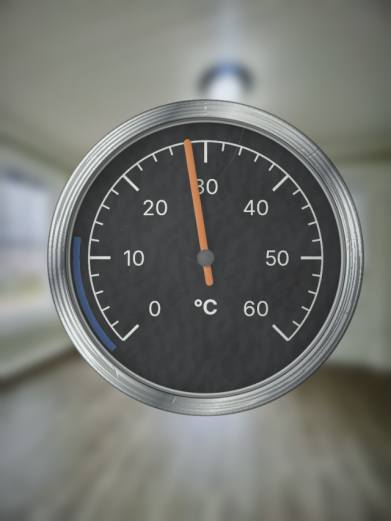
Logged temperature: 28 °C
